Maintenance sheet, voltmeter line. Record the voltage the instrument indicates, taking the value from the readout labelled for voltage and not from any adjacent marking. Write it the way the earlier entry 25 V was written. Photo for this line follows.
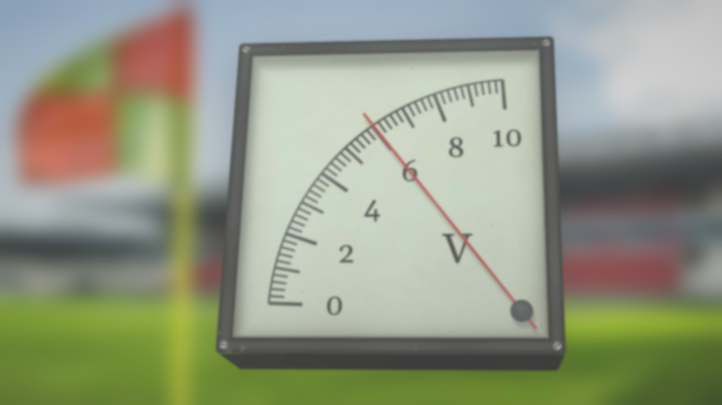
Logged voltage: 6 V
